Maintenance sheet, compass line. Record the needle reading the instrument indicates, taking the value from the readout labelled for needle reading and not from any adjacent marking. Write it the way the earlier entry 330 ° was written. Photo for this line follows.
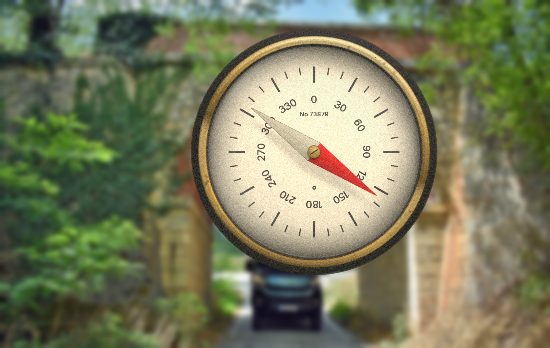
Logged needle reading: 125 °
